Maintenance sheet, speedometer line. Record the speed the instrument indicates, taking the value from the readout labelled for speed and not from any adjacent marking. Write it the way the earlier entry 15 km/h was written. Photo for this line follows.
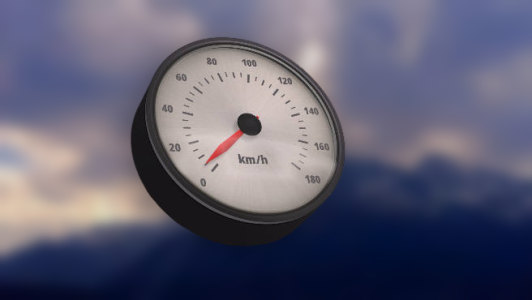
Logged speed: 5 km/h
